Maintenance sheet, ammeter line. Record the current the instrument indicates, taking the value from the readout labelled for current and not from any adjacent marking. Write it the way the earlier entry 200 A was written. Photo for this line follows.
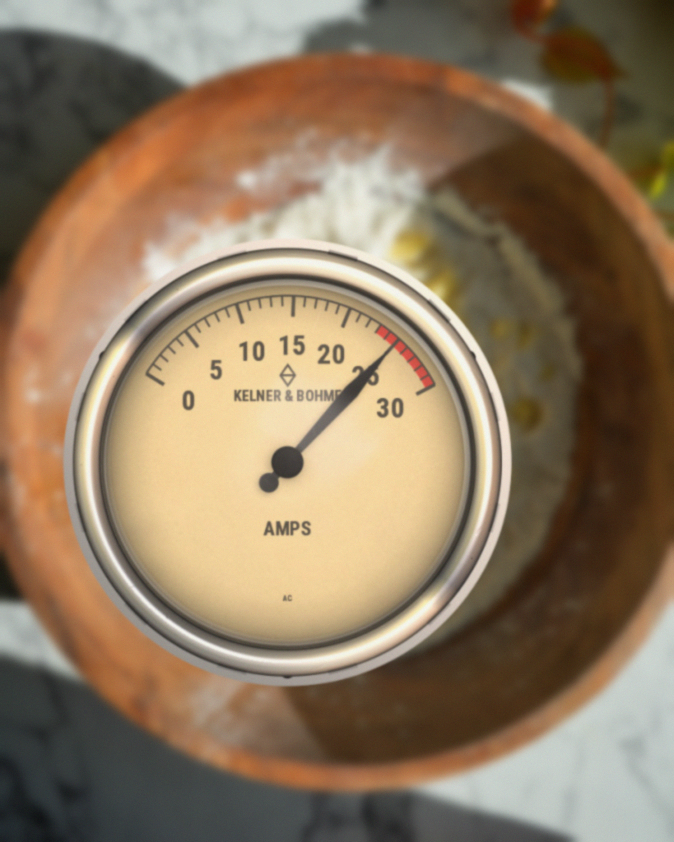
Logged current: 25 A
